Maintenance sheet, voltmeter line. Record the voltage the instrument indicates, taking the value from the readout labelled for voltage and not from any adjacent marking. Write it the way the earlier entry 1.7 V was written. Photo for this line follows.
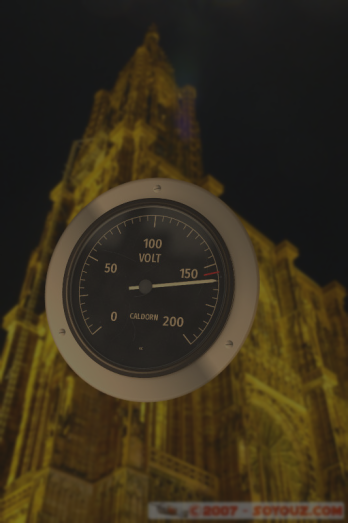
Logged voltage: 160 V
